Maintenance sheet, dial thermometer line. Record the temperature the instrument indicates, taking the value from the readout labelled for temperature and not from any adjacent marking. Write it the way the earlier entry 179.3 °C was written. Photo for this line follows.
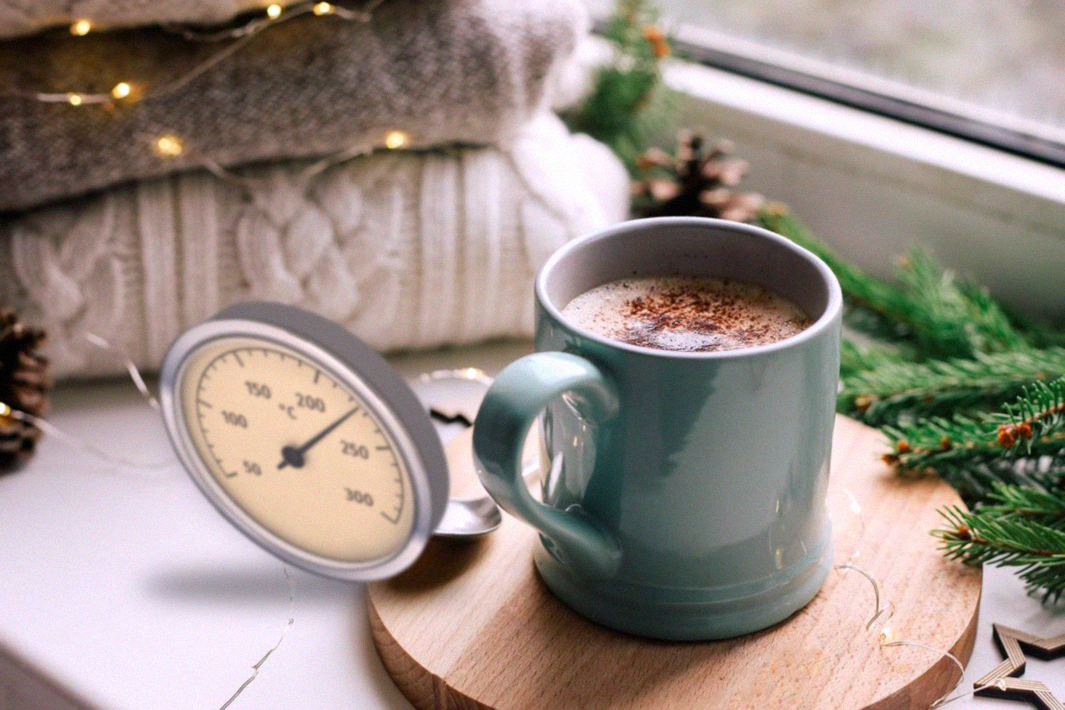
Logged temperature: 225 °C
